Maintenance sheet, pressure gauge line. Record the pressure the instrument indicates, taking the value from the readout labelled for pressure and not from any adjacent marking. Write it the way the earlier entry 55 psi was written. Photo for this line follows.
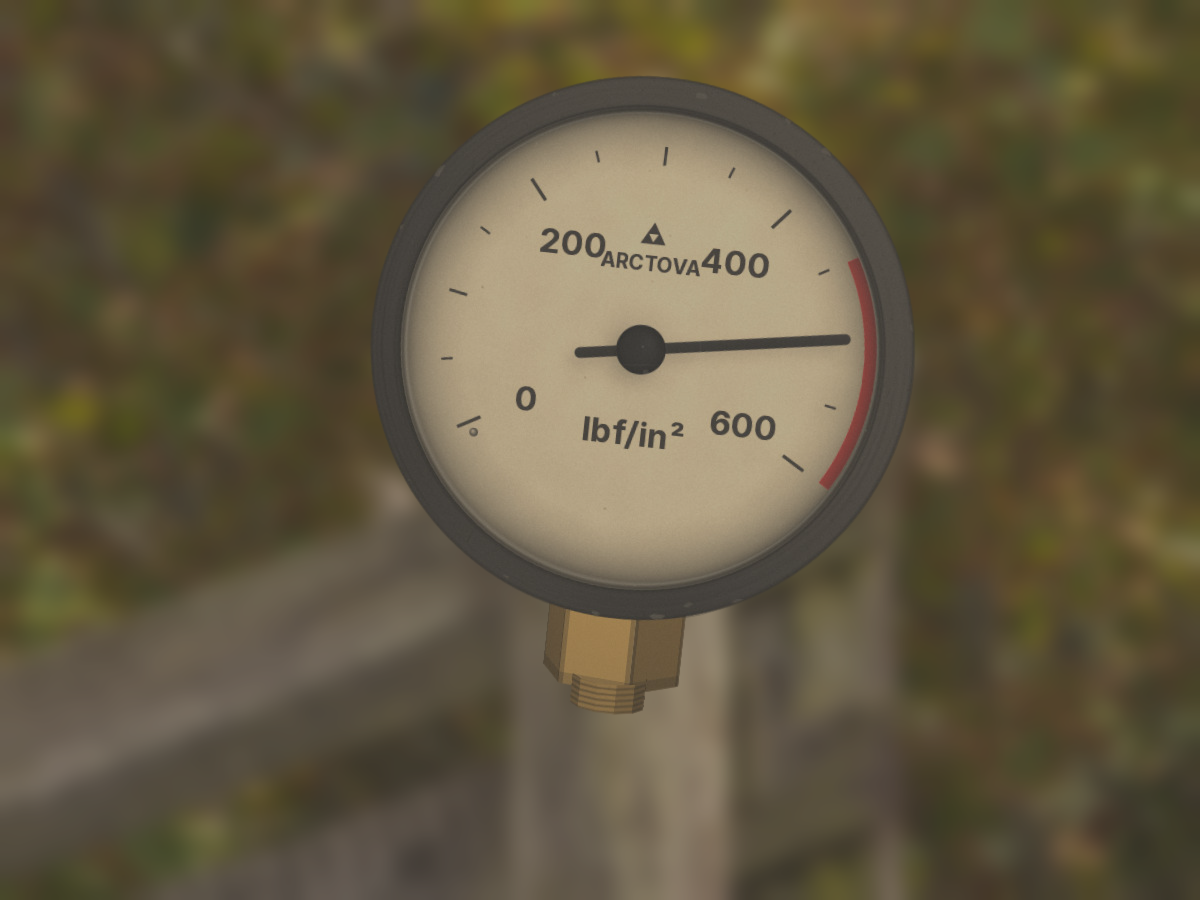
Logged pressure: 500 psi
